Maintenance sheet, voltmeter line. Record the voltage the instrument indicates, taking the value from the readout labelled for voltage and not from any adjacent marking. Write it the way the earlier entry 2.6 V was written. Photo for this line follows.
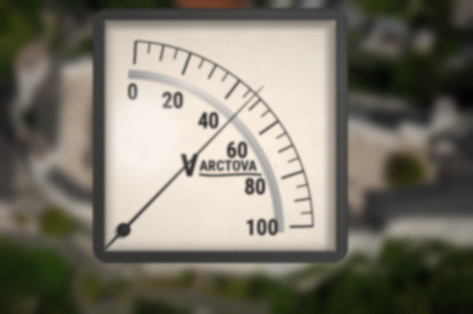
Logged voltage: 47.5 V
